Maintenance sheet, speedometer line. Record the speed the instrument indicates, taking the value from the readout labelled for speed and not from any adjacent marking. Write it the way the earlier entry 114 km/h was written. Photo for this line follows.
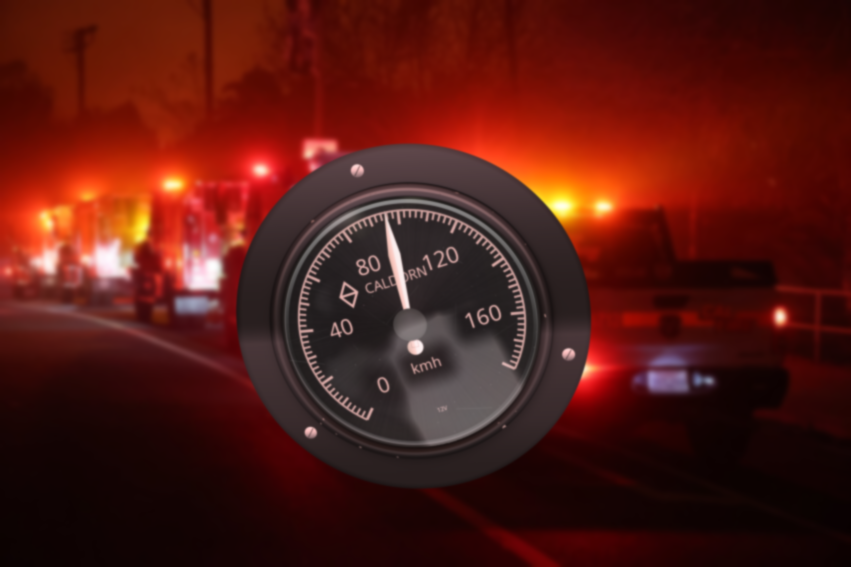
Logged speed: 96 km/h
